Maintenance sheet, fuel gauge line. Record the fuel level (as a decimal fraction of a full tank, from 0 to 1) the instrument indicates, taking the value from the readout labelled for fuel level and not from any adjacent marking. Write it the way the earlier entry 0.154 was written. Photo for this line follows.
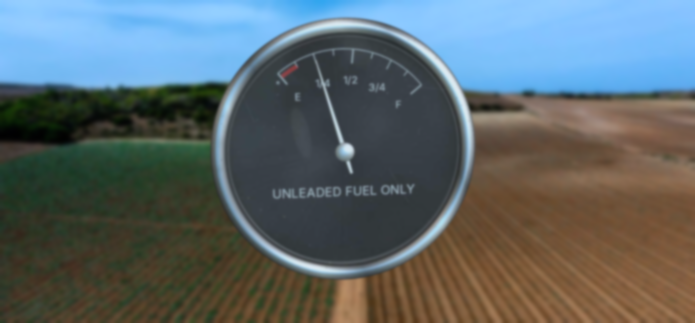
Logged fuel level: 0.25
